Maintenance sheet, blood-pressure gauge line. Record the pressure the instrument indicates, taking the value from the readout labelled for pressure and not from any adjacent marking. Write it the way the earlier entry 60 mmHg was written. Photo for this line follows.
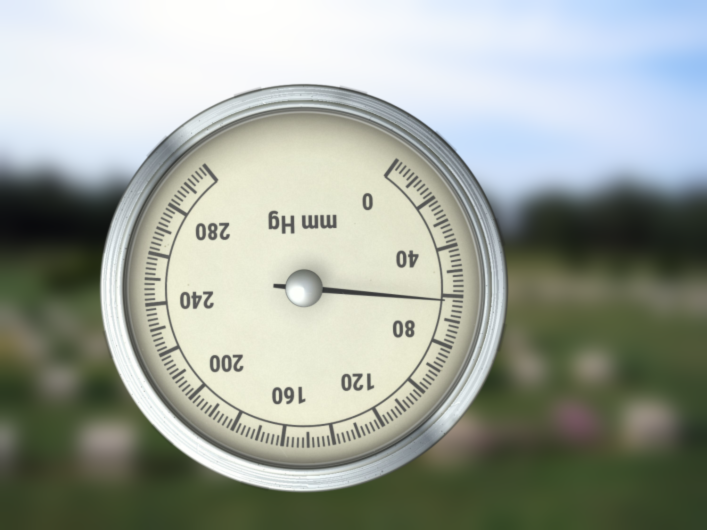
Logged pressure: 62 mmHg
